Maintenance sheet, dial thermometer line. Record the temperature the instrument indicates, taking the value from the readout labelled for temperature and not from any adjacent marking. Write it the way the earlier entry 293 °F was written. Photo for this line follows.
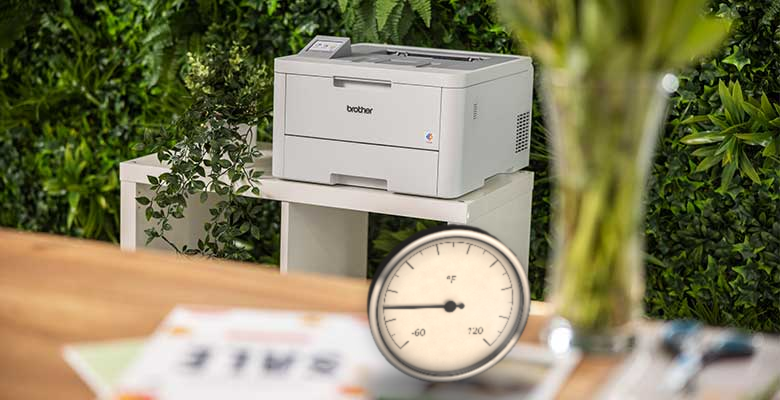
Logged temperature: -30 °F
